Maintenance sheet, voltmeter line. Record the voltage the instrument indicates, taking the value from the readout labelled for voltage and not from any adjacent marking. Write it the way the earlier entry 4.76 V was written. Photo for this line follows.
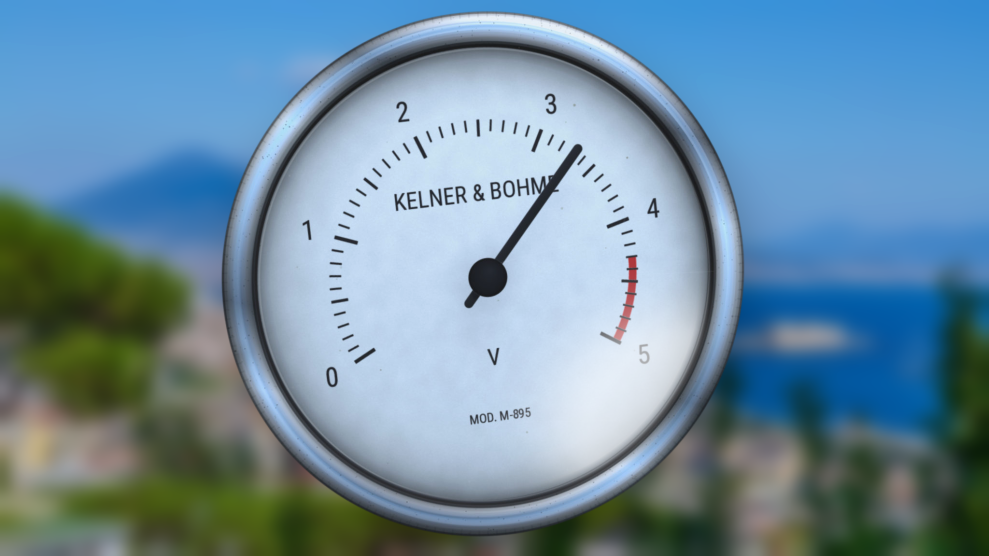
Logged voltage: 3.3 V
